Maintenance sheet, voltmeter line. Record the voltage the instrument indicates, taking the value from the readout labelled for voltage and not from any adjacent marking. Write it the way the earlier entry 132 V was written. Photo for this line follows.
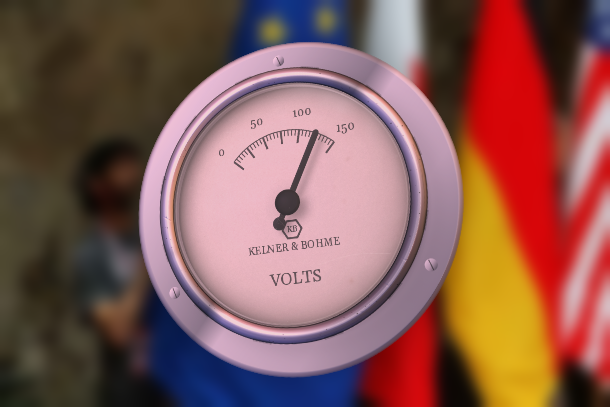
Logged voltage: 125 V
